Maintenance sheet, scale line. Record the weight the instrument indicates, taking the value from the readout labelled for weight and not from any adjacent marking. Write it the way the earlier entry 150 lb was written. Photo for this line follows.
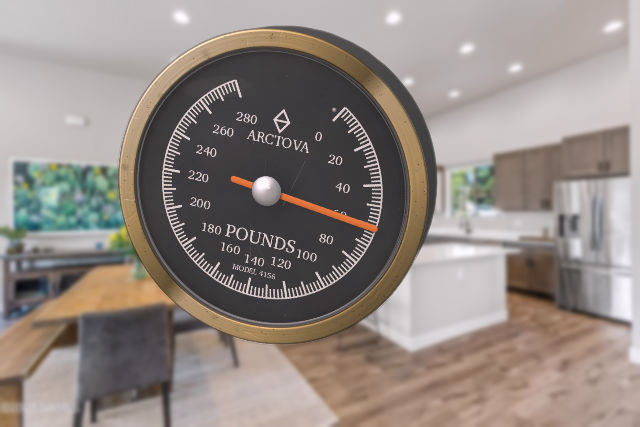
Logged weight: 60 lb
